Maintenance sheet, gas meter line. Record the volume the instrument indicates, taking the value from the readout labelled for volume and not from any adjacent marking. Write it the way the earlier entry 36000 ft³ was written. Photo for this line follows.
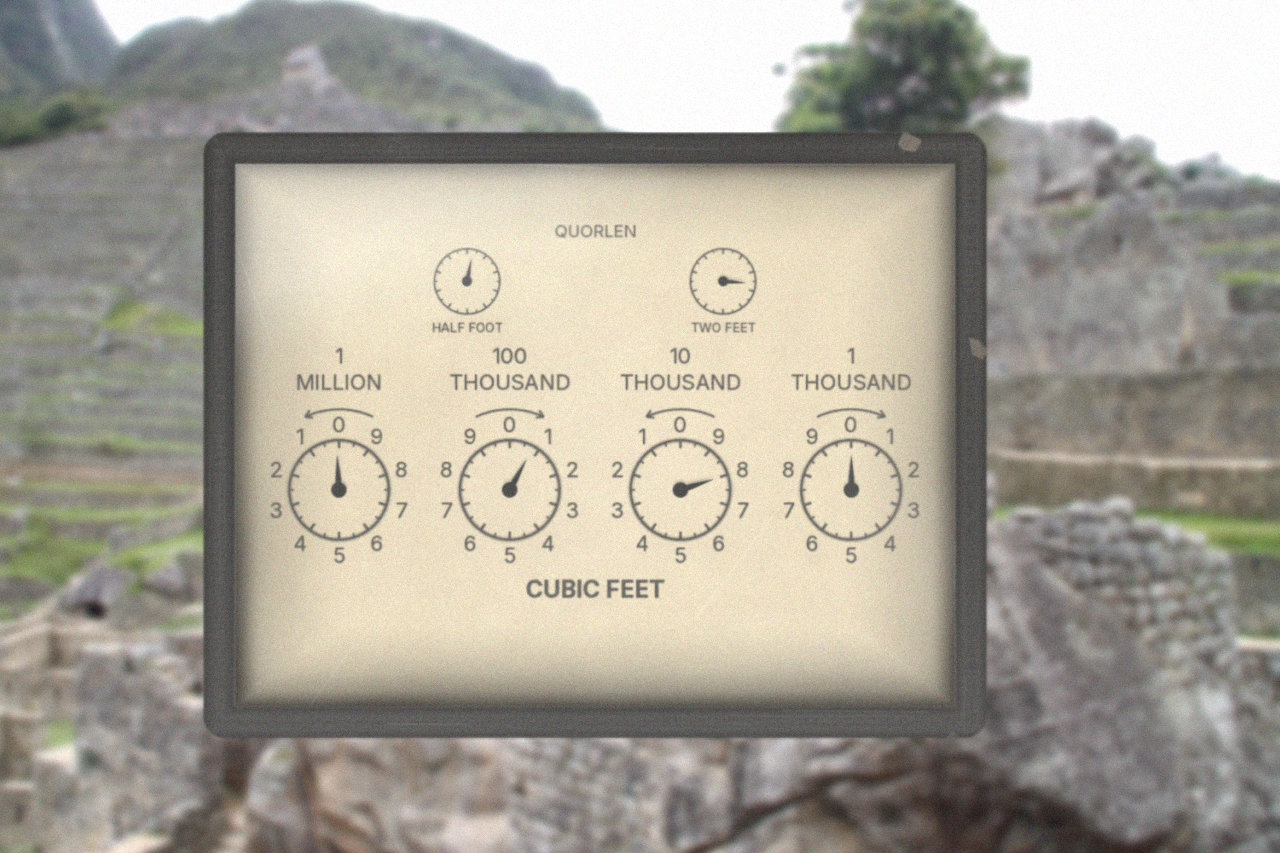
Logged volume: 8000 ft³
